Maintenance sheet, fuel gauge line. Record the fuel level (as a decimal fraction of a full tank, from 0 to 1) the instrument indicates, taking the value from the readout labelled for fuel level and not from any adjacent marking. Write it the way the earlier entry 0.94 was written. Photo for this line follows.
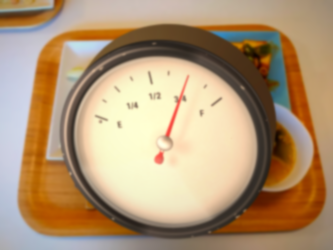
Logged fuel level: 0.75
